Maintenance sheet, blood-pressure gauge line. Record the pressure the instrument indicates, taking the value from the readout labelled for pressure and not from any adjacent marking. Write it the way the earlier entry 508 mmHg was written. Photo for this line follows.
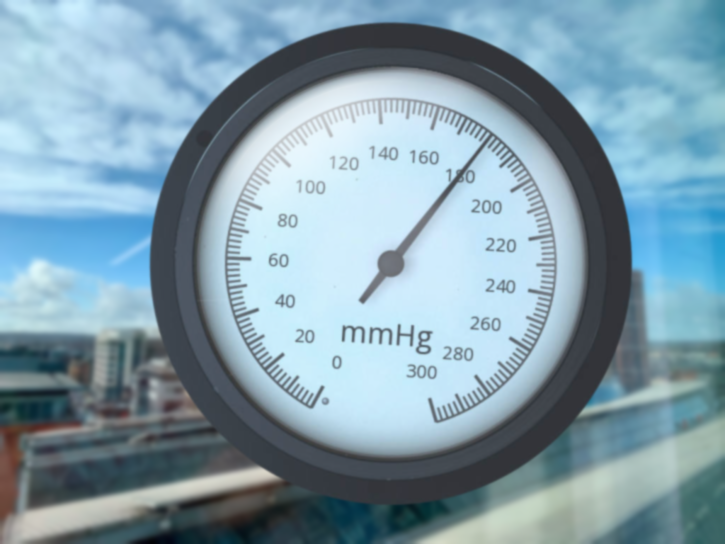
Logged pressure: 180 mmHg
